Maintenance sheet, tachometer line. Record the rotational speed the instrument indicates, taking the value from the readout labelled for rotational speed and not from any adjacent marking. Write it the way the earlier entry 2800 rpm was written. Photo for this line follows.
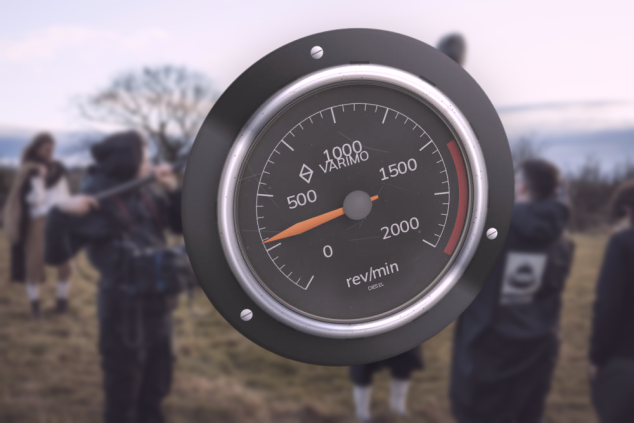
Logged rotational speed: 300 rpm
